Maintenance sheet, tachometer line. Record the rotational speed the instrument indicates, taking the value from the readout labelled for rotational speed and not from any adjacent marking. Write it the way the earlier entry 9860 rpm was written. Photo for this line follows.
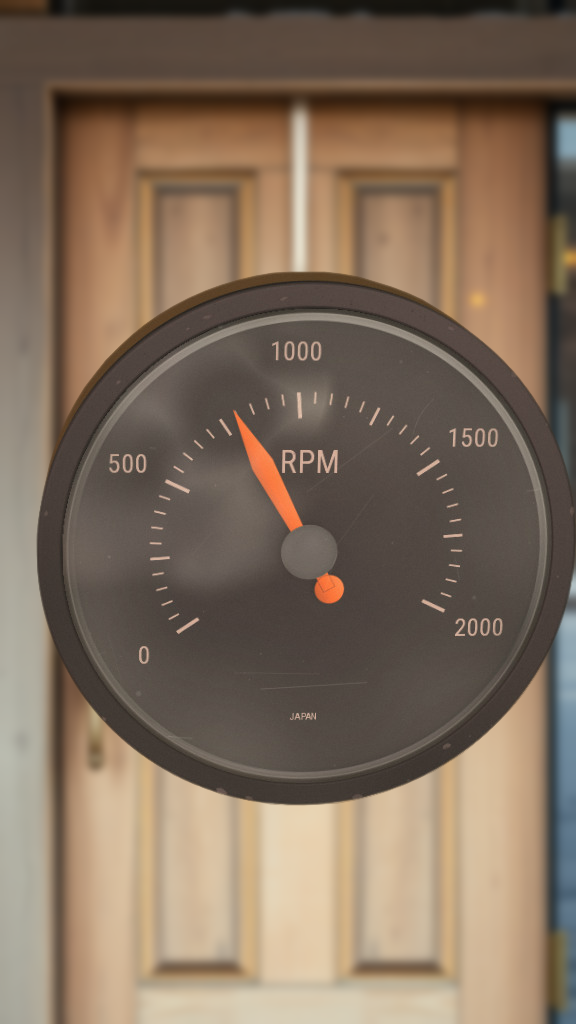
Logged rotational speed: 800 rpm
